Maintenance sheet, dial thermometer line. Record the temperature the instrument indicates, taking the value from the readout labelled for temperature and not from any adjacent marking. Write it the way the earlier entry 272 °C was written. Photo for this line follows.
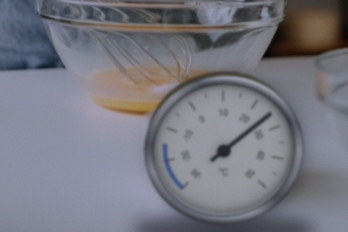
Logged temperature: 25 °C
